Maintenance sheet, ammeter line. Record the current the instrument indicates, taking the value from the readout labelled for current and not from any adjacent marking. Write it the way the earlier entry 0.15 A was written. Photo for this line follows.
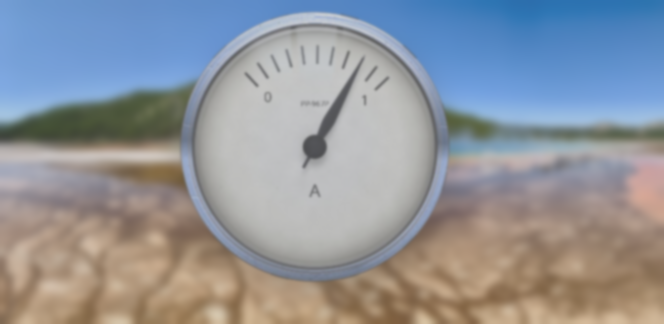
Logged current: 0.8 A
